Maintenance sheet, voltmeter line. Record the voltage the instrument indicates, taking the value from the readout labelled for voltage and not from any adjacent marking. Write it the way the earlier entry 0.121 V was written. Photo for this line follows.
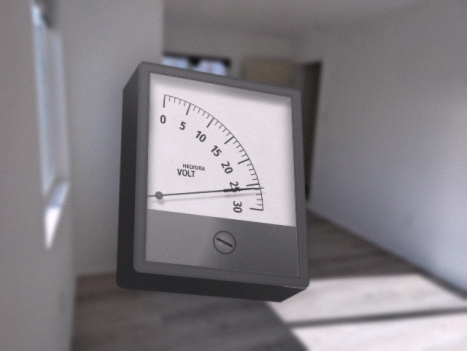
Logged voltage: 26 V
